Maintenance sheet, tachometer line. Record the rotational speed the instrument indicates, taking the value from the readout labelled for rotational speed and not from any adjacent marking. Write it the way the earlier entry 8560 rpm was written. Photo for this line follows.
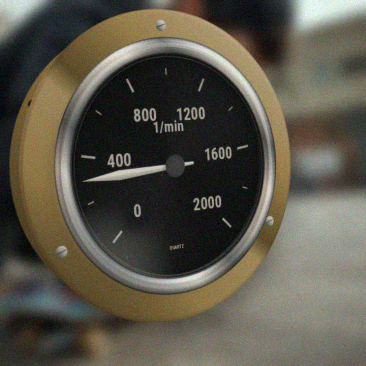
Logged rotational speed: 300 rpm
